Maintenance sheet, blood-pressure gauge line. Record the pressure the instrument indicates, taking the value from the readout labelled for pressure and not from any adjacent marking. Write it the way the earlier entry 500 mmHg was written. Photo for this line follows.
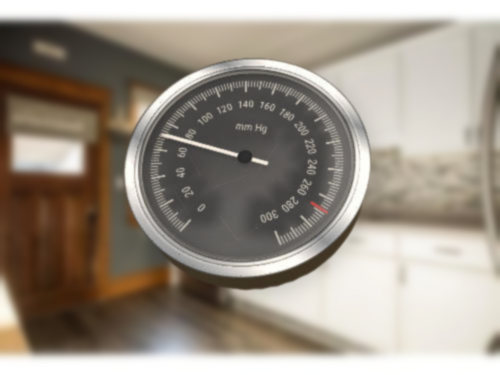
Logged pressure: 70 mmHg
